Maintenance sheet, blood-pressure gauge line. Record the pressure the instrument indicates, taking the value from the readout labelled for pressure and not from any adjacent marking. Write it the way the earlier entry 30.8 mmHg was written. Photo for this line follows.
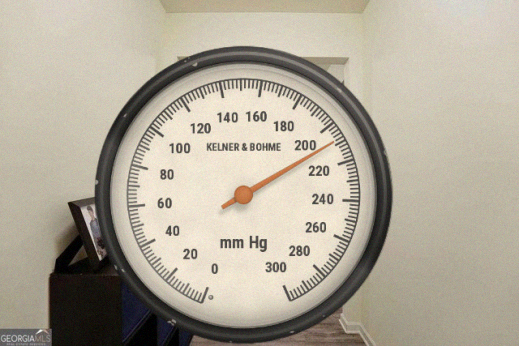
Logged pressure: 208 mmHg
